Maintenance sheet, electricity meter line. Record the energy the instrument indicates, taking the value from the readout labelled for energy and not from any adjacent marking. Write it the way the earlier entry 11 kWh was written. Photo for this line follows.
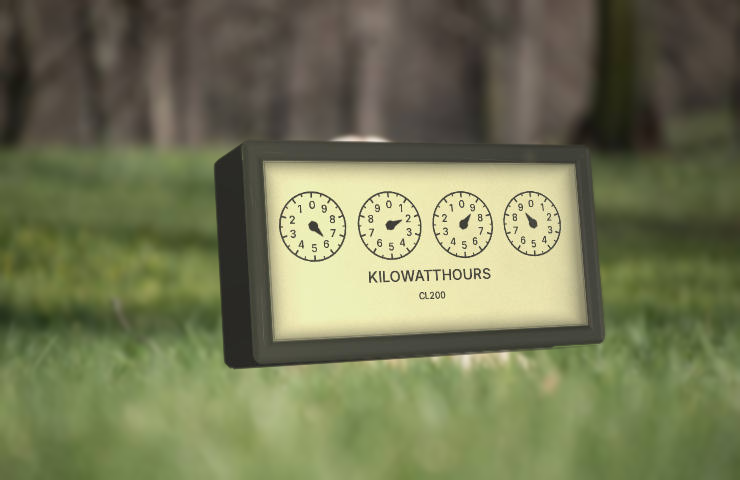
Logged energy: 6189 kWh
